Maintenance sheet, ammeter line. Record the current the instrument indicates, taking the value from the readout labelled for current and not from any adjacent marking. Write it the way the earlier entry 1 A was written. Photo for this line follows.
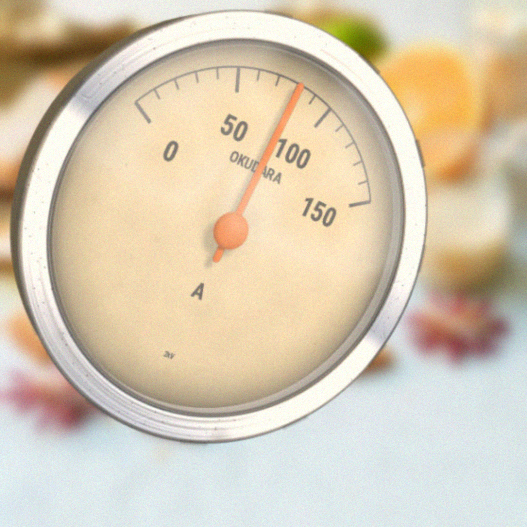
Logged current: 80 A
